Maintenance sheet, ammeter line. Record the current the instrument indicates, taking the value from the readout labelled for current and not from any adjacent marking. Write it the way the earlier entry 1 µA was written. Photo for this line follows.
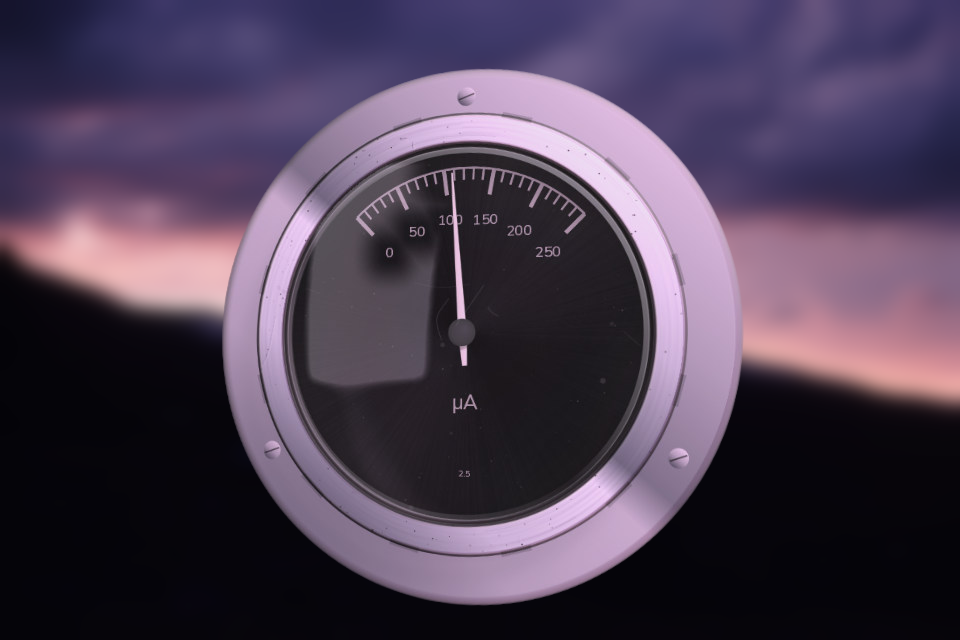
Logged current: 110 µA
